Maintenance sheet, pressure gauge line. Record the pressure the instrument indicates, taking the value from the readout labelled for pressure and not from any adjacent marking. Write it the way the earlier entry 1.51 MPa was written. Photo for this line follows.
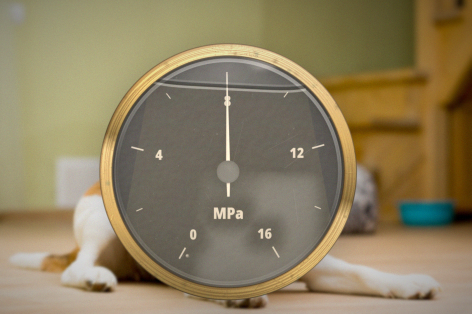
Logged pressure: 8 MPa
